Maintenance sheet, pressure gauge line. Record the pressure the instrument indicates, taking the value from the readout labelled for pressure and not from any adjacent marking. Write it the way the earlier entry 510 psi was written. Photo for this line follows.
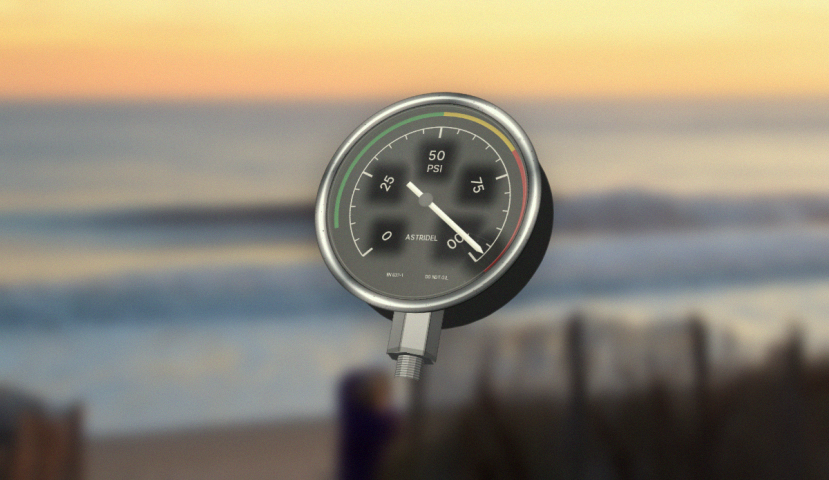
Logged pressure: 97.5 psi
